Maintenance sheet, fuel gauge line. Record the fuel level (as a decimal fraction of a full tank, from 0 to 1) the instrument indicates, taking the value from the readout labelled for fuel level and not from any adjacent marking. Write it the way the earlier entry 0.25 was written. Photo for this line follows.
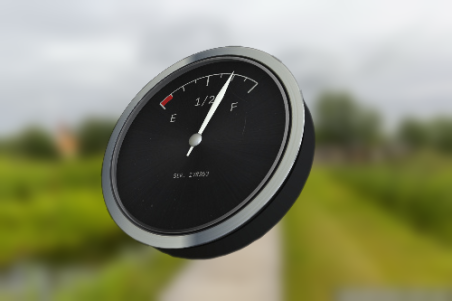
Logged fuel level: 0.75
